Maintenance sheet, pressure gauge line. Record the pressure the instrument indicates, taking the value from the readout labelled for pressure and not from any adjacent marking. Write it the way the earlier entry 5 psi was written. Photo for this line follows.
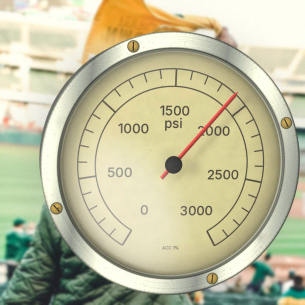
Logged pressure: 1900 psi
